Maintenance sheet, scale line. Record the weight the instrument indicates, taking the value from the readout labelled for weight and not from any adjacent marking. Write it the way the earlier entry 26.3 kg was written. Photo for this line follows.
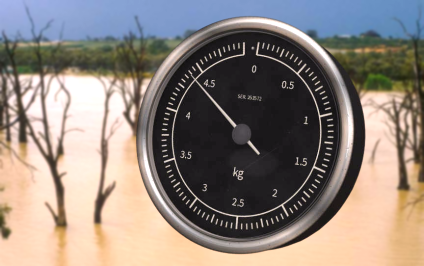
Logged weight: 4.4 kg
